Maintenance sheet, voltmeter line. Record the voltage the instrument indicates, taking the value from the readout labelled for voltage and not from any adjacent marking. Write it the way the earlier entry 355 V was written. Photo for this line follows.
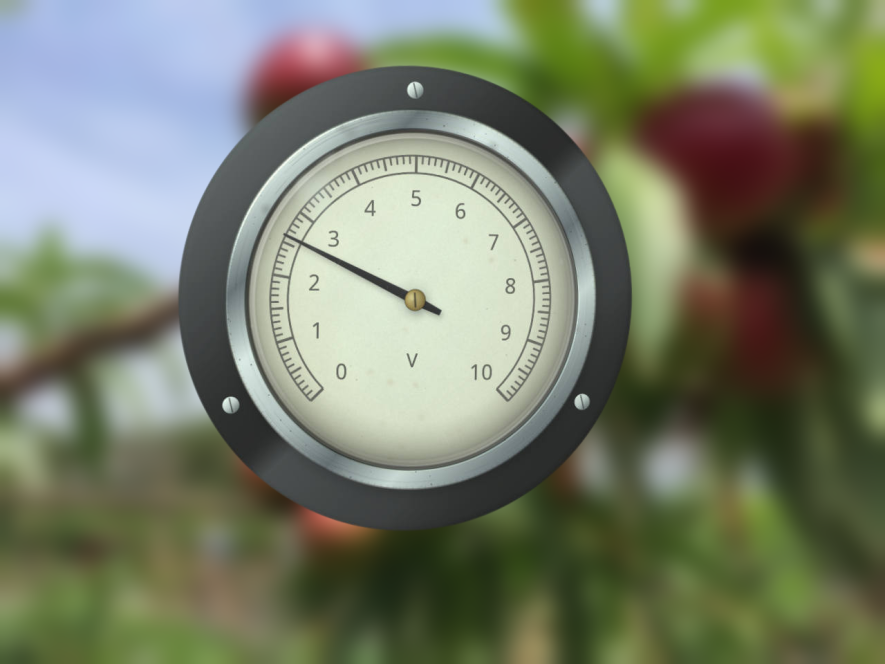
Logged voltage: 2.6 V
